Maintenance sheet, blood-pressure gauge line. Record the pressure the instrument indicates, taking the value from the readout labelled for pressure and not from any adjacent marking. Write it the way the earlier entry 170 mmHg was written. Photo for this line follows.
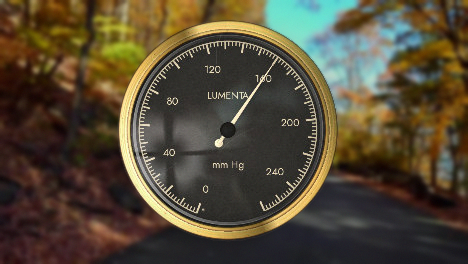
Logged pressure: 160 mmHg
